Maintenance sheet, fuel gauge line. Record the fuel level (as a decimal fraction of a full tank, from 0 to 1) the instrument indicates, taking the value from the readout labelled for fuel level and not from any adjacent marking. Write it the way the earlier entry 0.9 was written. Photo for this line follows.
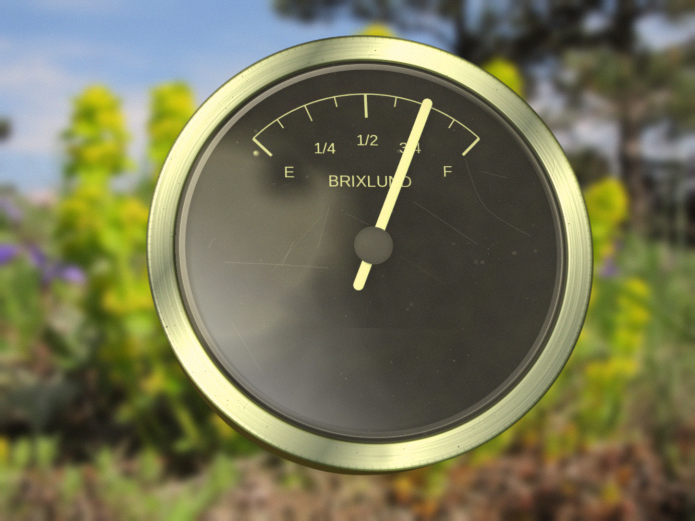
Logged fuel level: 0.75
